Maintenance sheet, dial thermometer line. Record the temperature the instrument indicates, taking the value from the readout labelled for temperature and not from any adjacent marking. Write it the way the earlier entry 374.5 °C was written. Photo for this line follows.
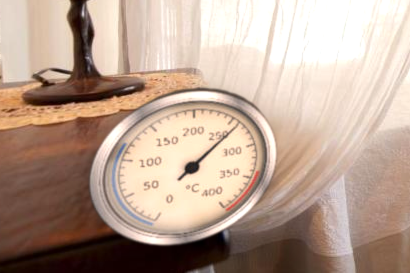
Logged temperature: 260 °C
